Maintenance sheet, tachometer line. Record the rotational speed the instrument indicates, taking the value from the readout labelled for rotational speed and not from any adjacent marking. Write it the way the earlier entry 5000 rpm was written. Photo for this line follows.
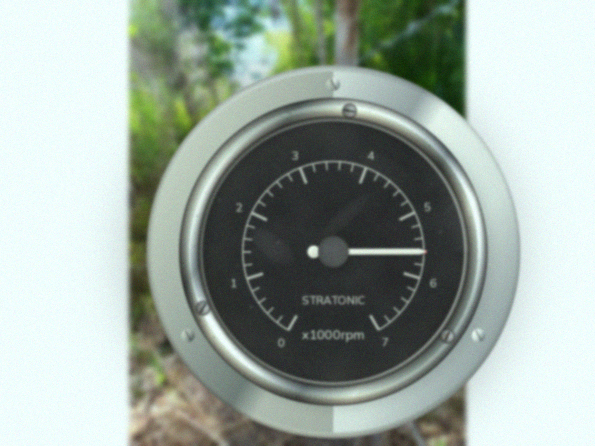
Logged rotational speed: 5600 rpm
